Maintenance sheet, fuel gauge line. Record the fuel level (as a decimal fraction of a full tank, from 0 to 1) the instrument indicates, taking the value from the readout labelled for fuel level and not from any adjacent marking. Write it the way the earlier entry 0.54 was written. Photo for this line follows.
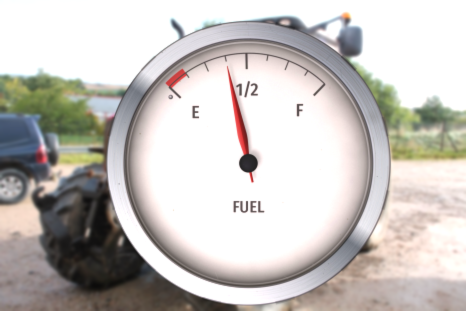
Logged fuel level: 0.375
